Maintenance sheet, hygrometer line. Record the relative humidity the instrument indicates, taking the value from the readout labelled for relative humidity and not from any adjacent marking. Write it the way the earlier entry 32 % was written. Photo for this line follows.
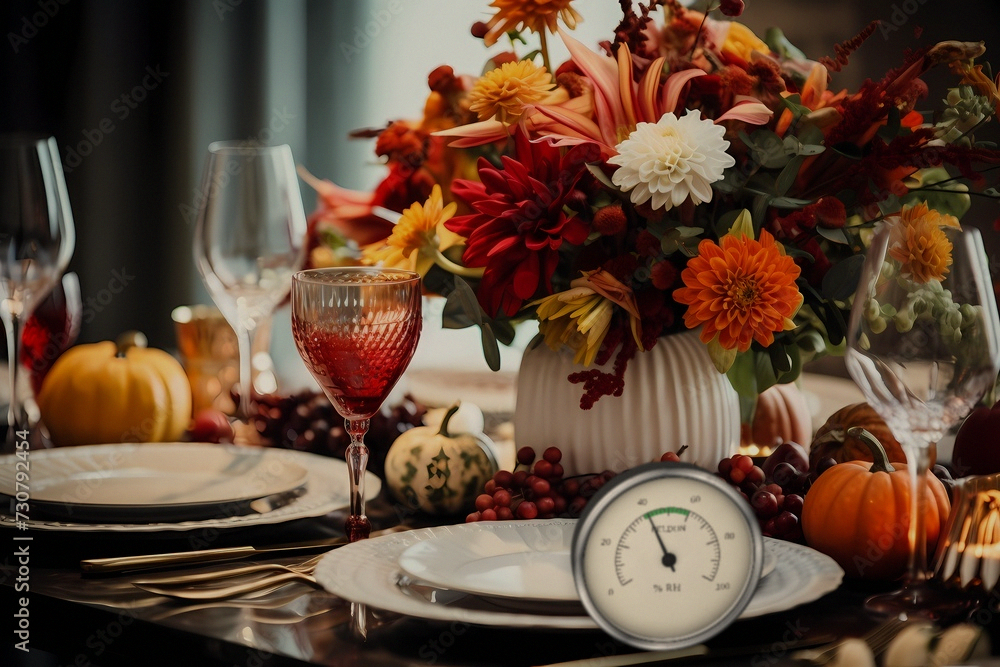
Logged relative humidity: 40 %
